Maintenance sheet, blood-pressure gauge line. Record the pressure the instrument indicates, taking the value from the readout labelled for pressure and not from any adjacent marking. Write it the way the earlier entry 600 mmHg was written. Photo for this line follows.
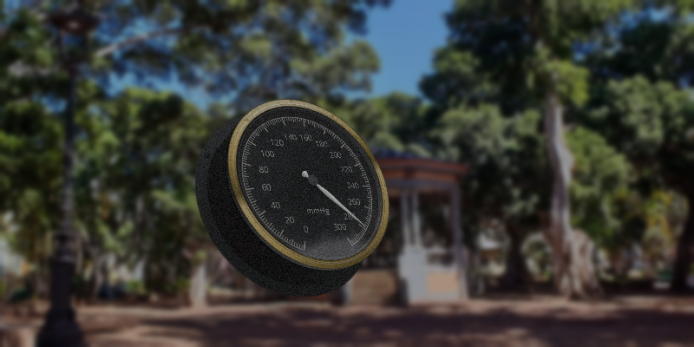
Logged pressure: 280 mmHg
